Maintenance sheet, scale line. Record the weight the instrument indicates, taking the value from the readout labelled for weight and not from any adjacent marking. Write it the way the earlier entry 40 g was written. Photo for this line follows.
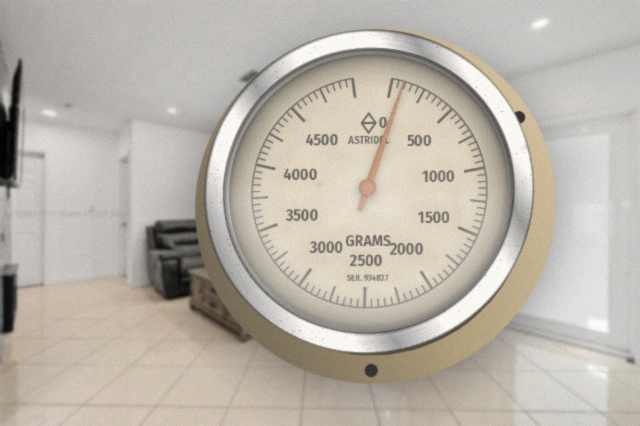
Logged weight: 100 g
